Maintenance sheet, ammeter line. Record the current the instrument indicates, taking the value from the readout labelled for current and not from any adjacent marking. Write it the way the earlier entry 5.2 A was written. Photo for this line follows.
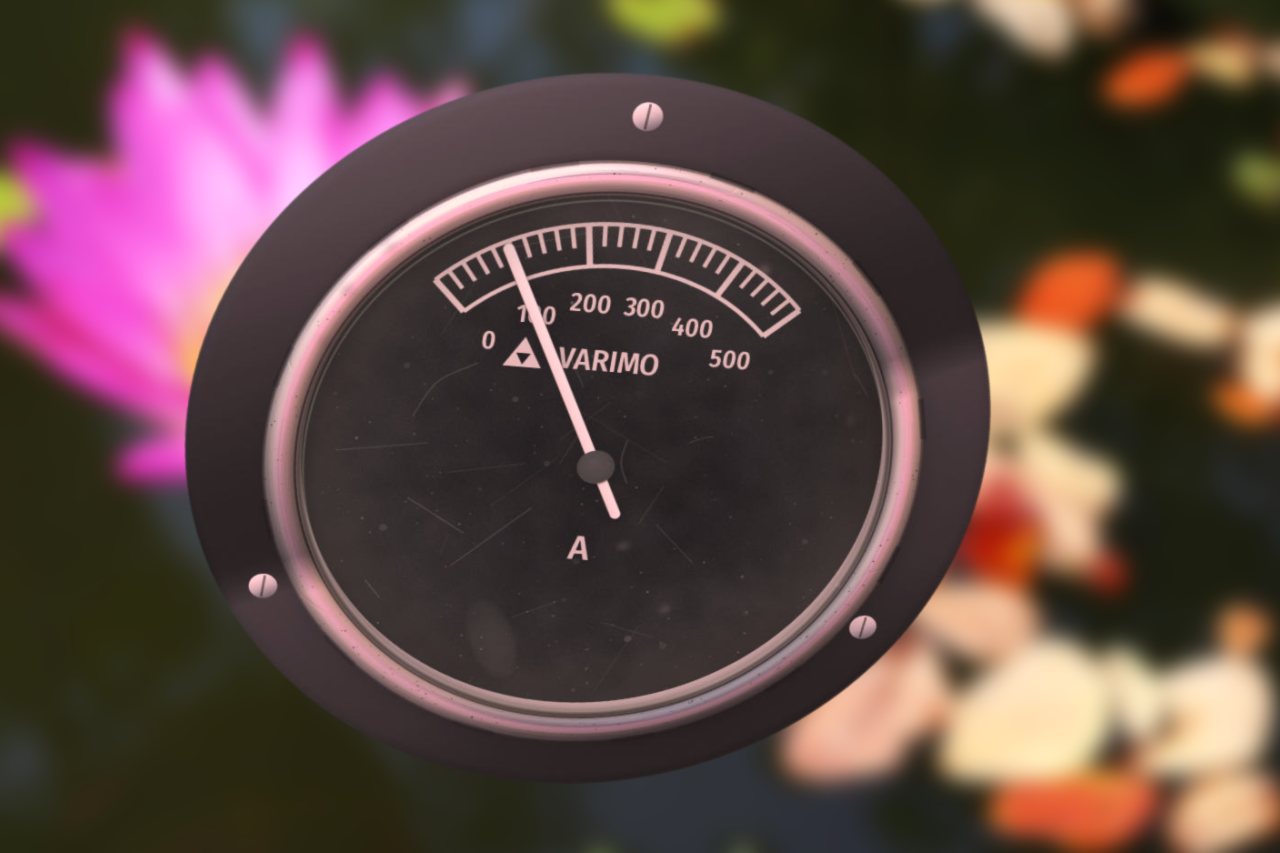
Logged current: 100 A
